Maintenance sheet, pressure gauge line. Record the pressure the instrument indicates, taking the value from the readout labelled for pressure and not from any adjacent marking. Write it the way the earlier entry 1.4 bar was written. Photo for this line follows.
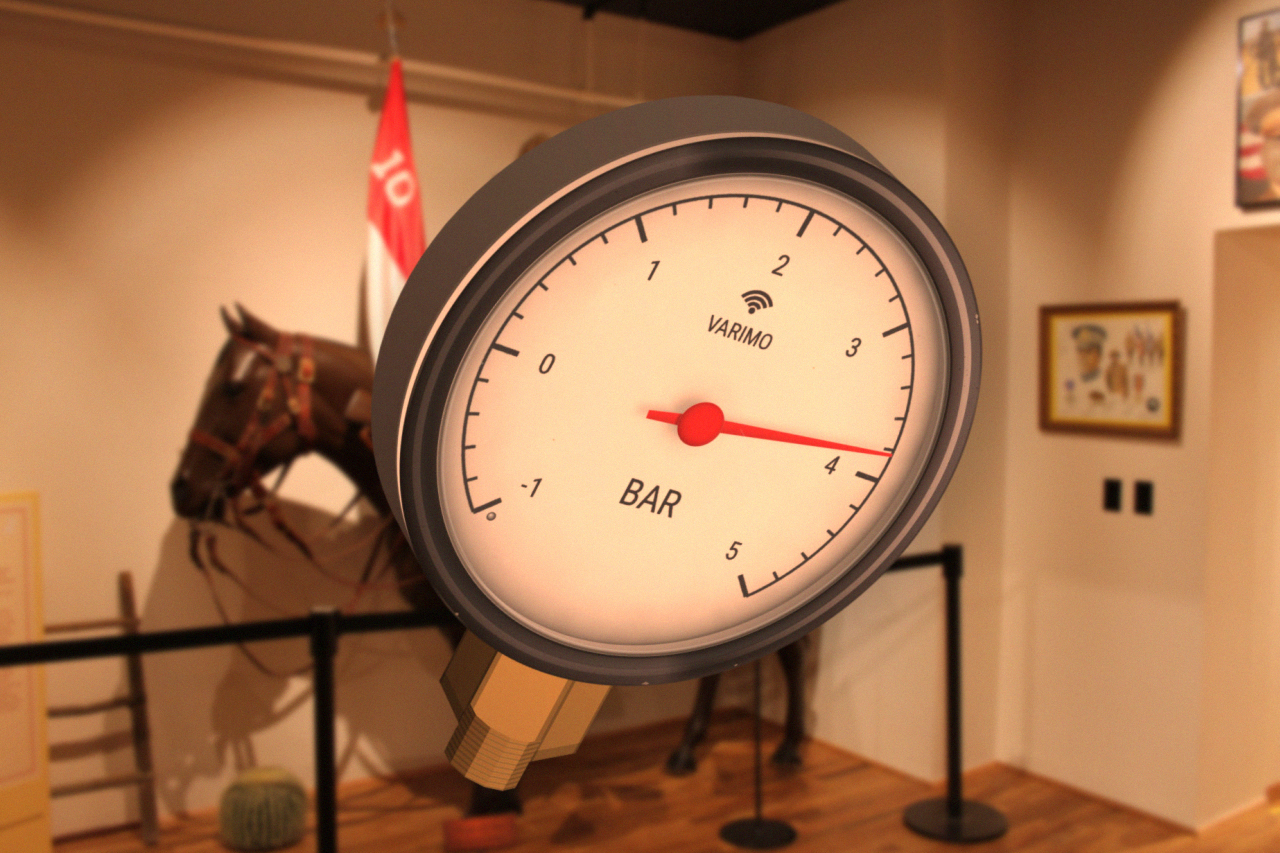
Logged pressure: 3.8 bar
